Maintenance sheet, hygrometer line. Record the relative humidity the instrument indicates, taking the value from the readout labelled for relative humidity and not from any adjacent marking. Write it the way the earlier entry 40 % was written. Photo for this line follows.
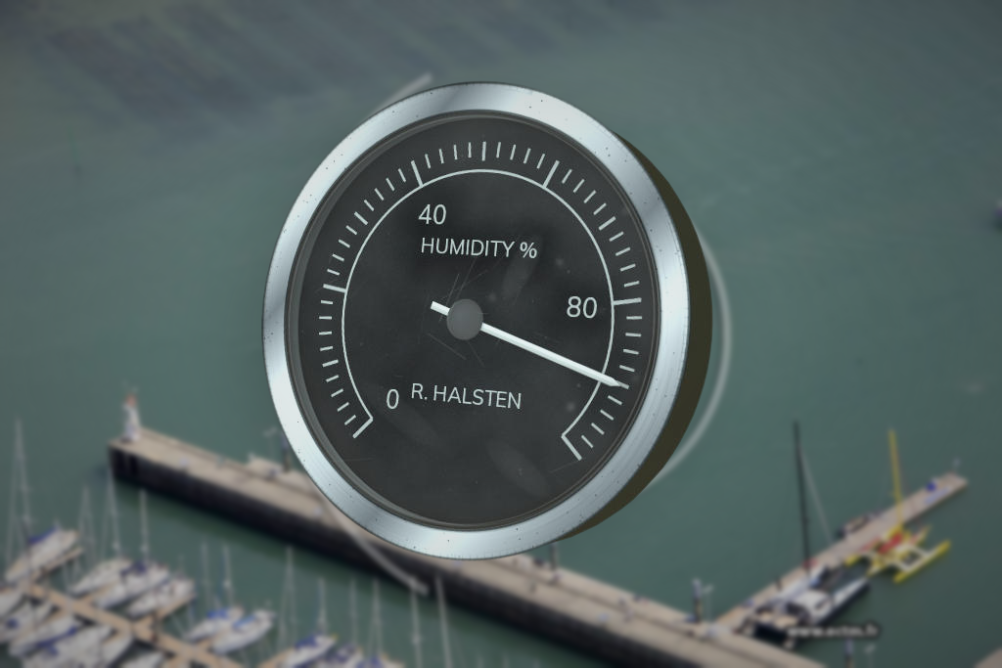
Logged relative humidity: 90 %
